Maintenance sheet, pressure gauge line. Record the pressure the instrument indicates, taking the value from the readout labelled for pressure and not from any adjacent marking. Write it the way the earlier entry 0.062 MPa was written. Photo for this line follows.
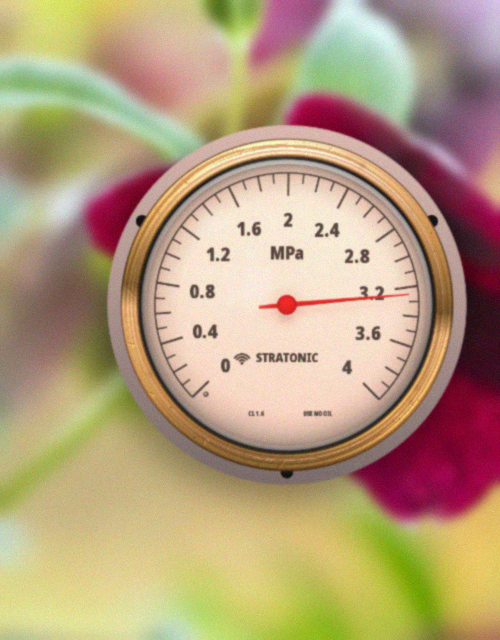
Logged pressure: 3.25 MPa
